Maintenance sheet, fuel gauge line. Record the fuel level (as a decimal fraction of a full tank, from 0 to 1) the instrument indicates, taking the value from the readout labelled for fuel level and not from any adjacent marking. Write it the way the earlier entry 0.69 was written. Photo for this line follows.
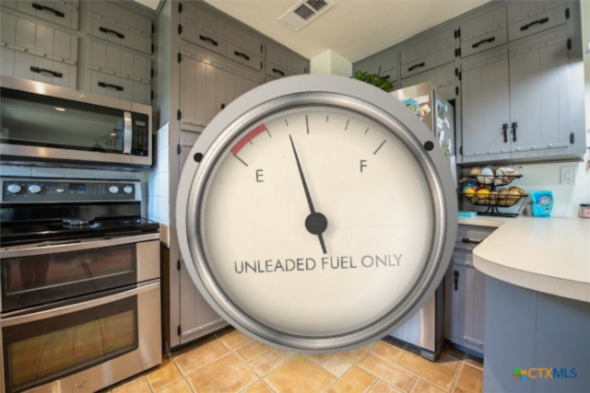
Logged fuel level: 0.375
